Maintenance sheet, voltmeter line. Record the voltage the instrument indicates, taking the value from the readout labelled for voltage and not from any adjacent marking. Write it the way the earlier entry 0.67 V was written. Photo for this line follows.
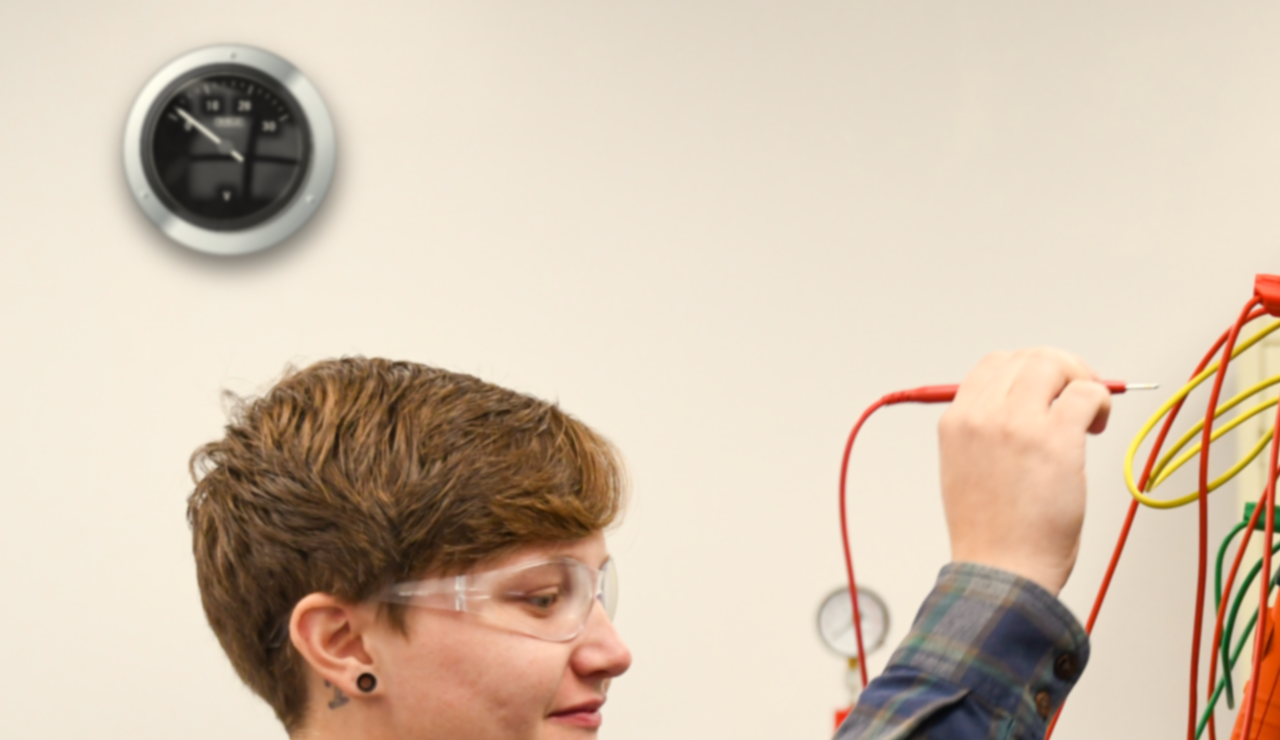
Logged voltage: 2 V
